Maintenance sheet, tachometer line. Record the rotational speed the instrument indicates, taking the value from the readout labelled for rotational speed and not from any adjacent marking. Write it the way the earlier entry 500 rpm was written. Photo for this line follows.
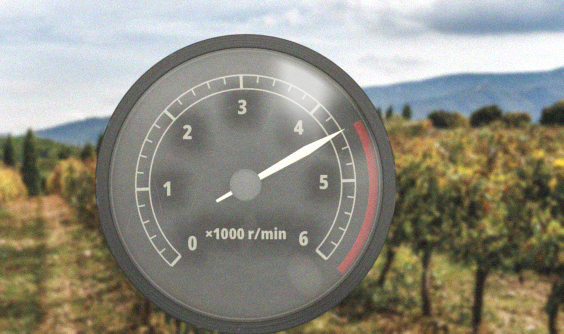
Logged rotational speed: 4400 rpm
